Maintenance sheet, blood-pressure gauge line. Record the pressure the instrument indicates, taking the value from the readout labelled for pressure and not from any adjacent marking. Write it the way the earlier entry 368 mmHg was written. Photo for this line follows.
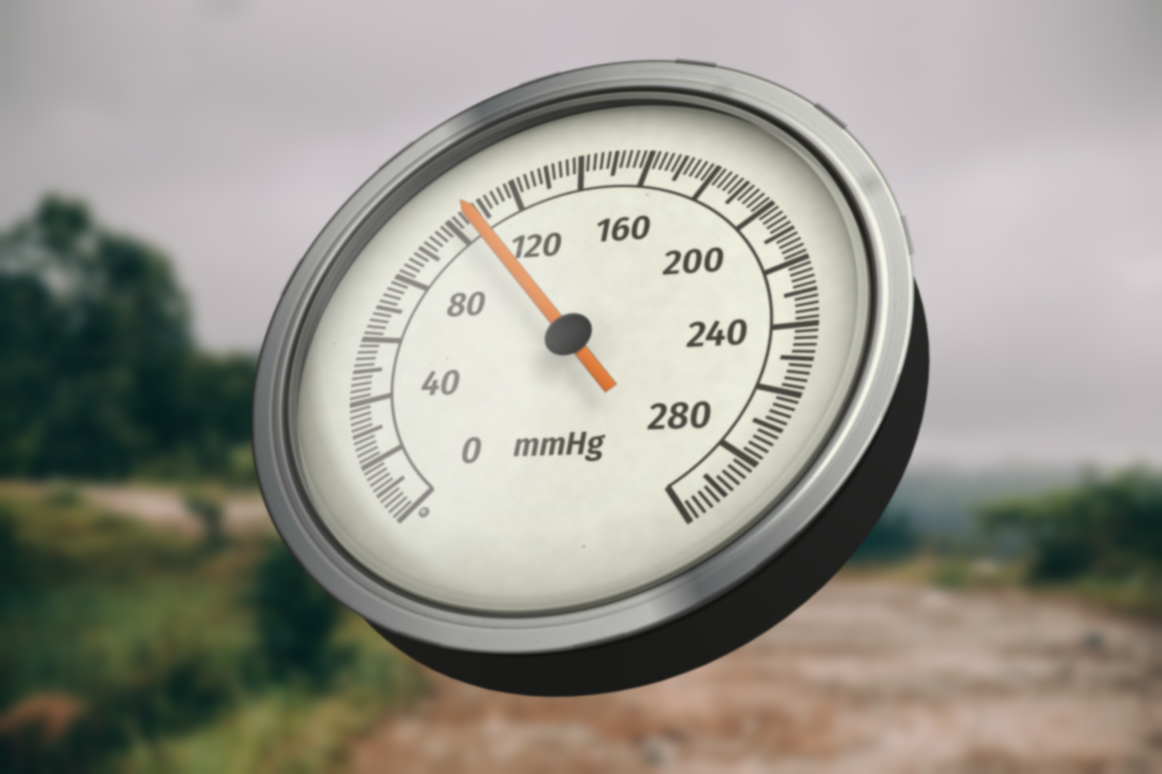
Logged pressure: 106 mmHg
